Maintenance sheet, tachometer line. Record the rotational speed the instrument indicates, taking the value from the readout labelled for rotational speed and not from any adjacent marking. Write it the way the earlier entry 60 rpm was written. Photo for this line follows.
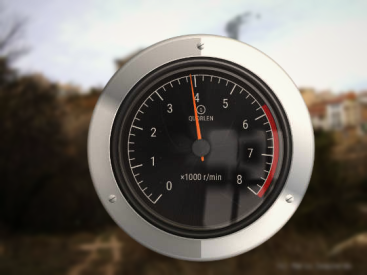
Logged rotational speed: 3900 rpm
